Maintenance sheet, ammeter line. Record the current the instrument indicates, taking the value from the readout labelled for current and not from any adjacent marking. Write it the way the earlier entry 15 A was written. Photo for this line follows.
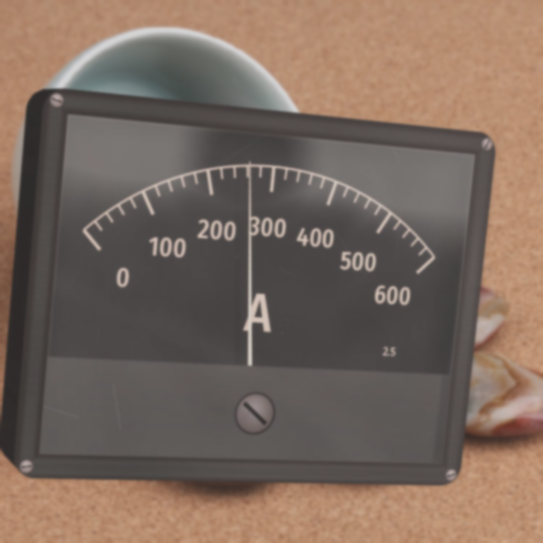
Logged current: 260 A
